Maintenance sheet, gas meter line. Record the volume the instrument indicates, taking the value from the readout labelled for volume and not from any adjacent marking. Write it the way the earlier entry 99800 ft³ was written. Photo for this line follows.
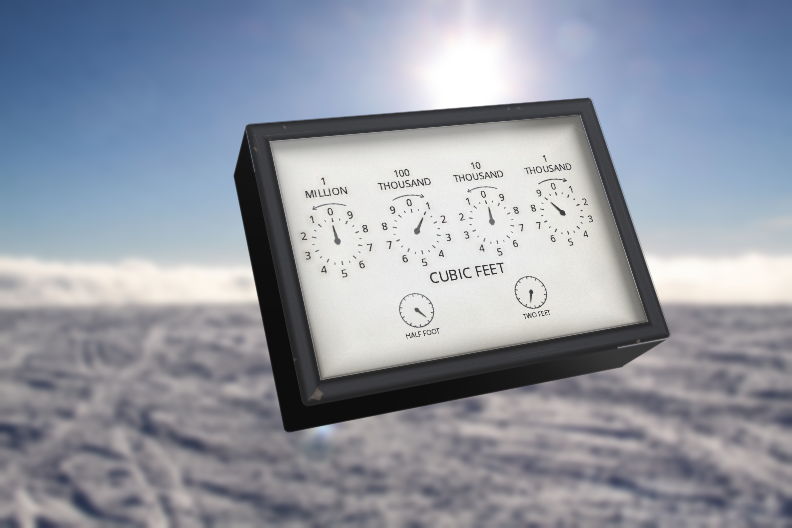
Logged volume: 9900 ft³
